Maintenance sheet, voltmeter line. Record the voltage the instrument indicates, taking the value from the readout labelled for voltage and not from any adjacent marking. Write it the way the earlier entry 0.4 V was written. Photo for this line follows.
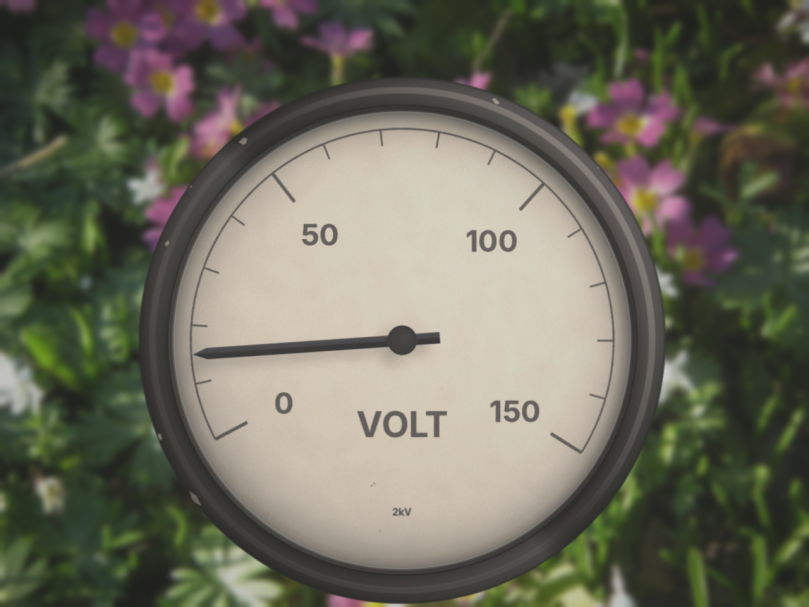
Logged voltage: 15 V
